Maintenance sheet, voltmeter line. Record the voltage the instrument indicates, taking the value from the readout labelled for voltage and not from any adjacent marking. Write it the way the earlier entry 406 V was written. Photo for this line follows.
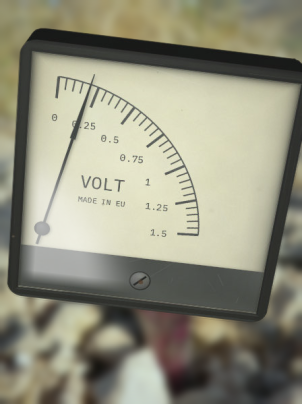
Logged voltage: 0.2 V
